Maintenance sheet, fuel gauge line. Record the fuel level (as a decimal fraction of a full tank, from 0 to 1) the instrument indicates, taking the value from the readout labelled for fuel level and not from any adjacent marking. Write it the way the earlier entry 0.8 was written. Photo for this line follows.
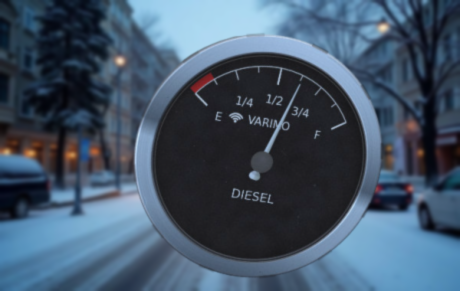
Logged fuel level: 0.625
